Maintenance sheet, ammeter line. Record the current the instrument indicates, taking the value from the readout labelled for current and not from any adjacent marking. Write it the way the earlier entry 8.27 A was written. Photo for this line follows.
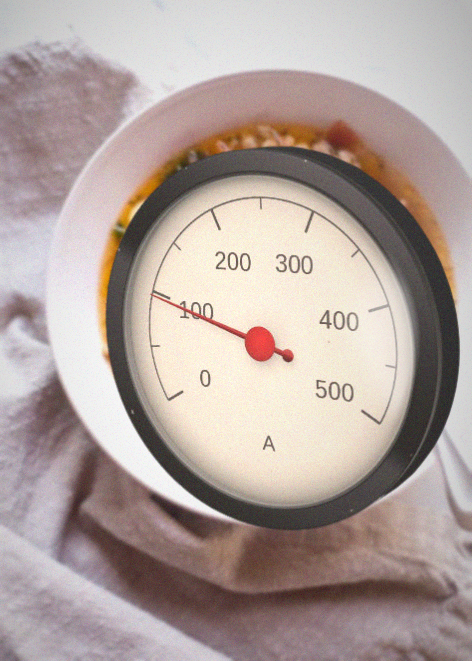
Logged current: 100 A
